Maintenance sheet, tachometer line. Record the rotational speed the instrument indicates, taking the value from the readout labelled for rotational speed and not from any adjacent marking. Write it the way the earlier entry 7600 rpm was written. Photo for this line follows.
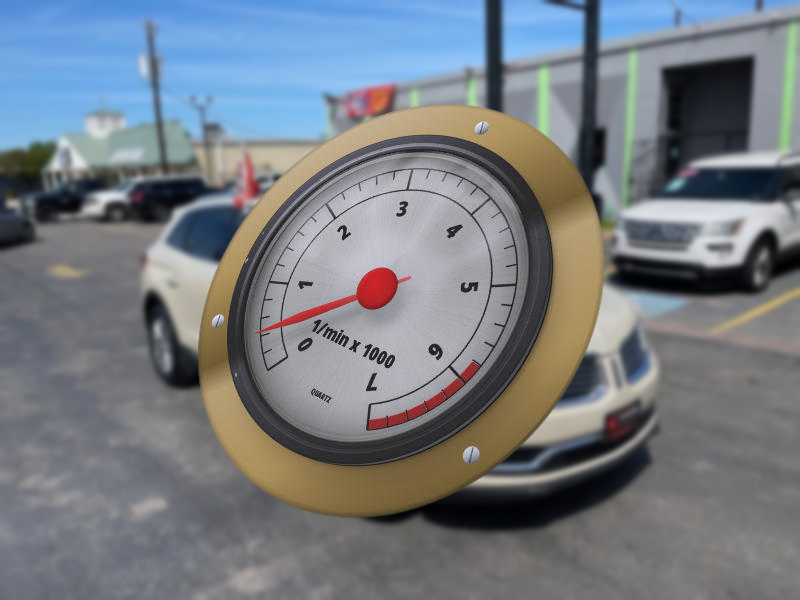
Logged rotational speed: 400 rpm
